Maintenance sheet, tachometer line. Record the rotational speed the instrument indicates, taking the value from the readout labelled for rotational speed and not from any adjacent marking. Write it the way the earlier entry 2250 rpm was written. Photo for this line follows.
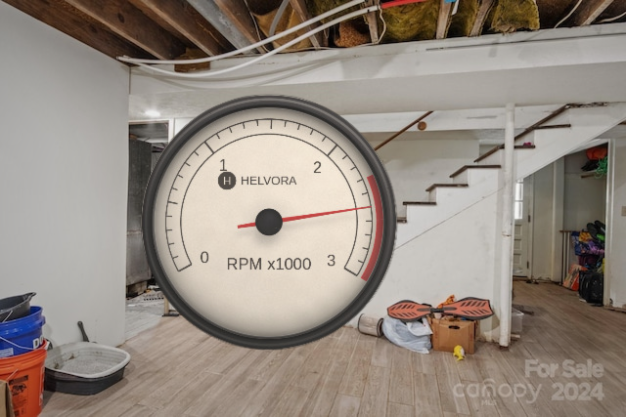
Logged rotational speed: 2500 rpm
